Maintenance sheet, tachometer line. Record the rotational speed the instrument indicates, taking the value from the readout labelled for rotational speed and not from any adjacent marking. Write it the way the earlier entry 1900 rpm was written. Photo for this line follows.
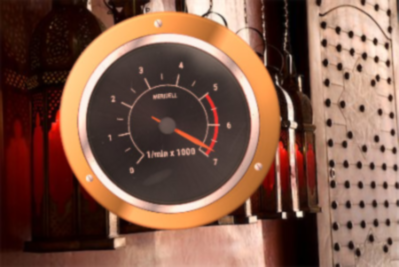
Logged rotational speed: 6750 rpm
